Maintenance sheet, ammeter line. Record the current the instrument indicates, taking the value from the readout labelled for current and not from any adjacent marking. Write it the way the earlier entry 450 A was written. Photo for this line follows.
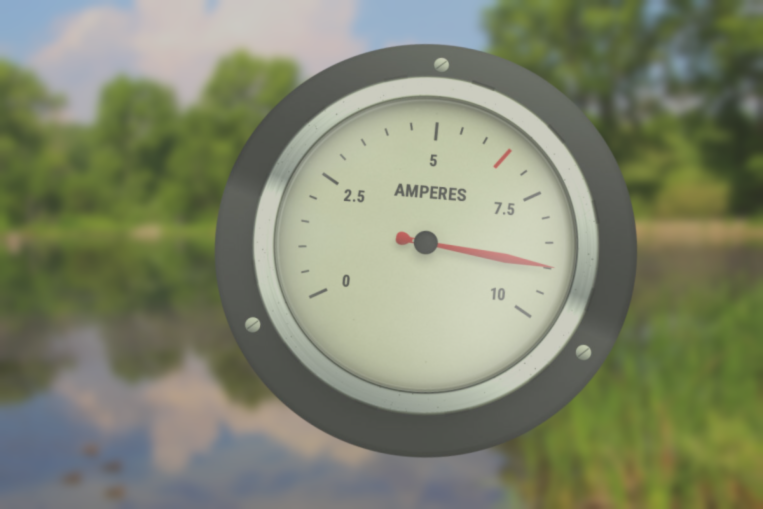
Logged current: 9 A
